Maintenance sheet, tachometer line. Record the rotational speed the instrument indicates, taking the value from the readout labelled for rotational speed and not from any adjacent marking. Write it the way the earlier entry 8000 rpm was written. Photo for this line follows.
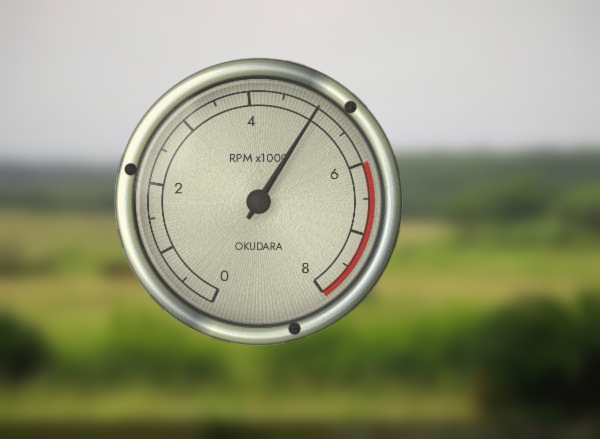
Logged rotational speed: 5000 rpm
